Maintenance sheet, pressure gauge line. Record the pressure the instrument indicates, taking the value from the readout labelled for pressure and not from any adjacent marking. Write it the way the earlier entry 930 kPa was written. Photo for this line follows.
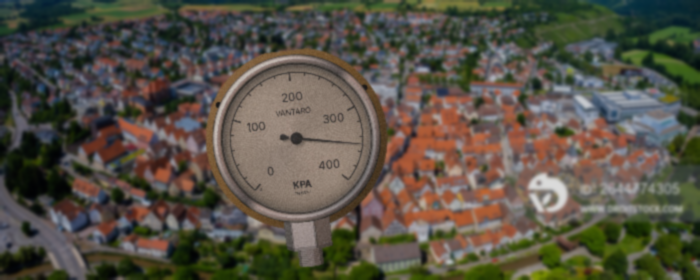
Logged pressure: 350 kPa
